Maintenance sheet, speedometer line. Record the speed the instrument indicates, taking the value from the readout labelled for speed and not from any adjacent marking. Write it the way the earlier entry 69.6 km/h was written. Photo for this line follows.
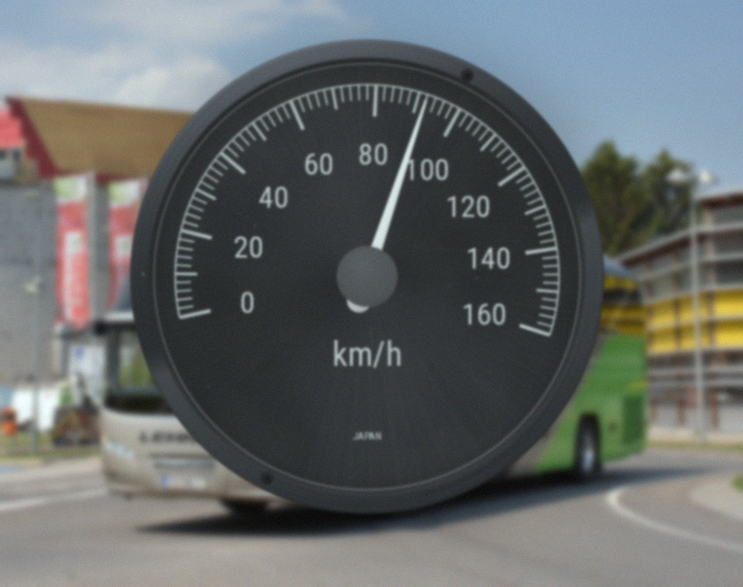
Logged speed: 92 km/h
